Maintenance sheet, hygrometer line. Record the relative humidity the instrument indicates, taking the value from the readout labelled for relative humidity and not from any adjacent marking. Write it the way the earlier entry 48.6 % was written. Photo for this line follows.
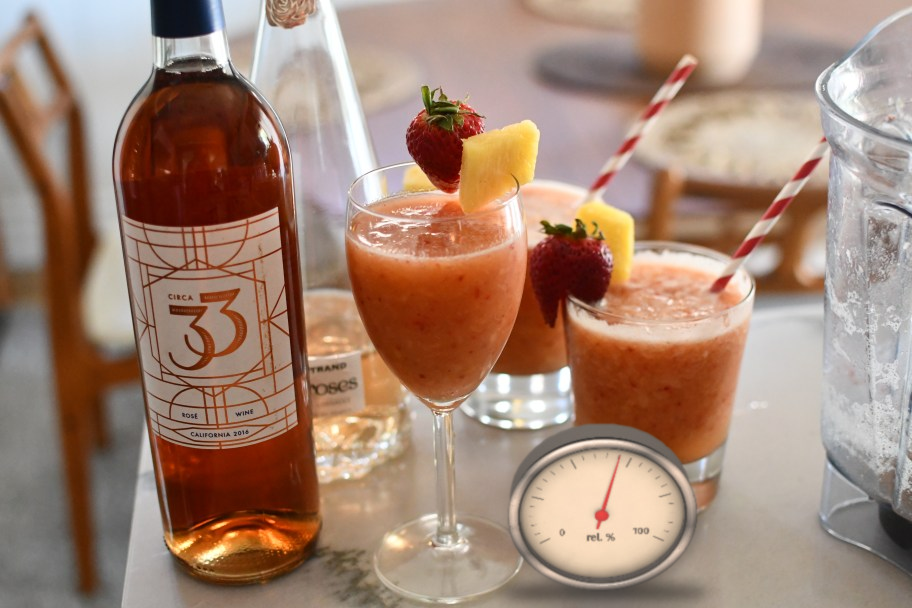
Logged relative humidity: 56 %
